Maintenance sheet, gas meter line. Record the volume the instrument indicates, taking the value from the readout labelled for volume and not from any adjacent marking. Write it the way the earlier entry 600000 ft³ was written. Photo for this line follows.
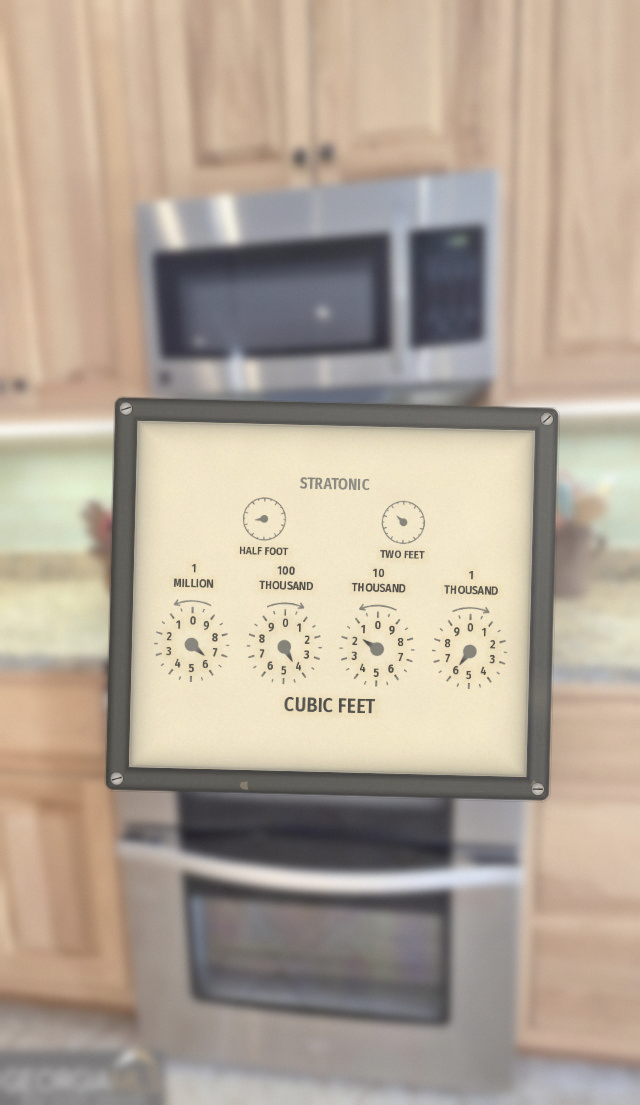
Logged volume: 641600 ft³
